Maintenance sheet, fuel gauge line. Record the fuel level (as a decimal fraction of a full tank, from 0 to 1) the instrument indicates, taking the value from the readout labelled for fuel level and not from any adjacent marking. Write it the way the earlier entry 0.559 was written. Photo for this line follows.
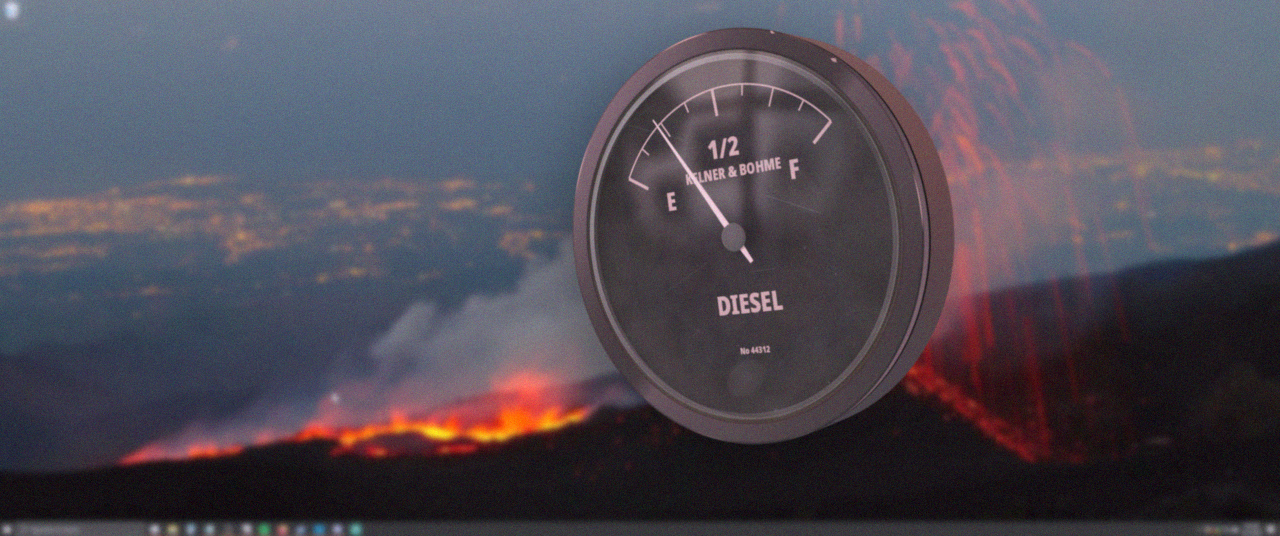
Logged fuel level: 0.25
